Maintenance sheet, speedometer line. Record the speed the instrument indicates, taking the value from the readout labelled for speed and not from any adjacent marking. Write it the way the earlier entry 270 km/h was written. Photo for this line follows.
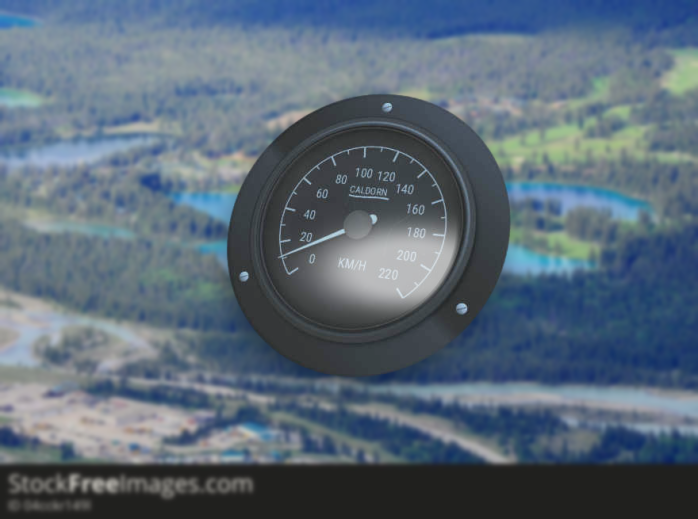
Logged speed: 10 km/h
